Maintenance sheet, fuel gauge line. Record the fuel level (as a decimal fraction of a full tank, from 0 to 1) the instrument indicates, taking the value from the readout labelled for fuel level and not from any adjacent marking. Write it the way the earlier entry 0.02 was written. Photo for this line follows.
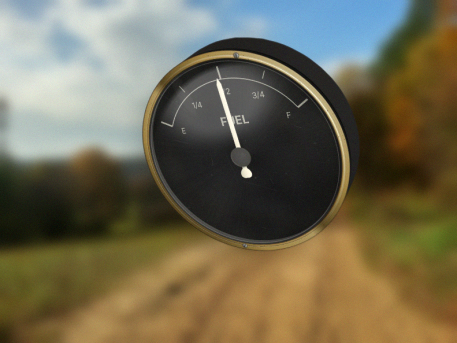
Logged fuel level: 0.5
